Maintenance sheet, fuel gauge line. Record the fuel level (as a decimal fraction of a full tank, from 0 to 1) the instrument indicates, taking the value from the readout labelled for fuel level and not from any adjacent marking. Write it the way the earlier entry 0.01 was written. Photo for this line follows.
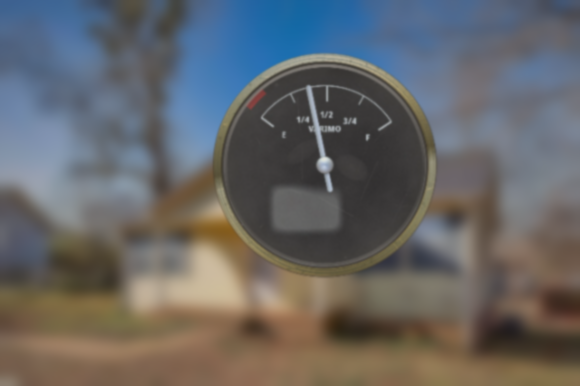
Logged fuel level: 0.375
